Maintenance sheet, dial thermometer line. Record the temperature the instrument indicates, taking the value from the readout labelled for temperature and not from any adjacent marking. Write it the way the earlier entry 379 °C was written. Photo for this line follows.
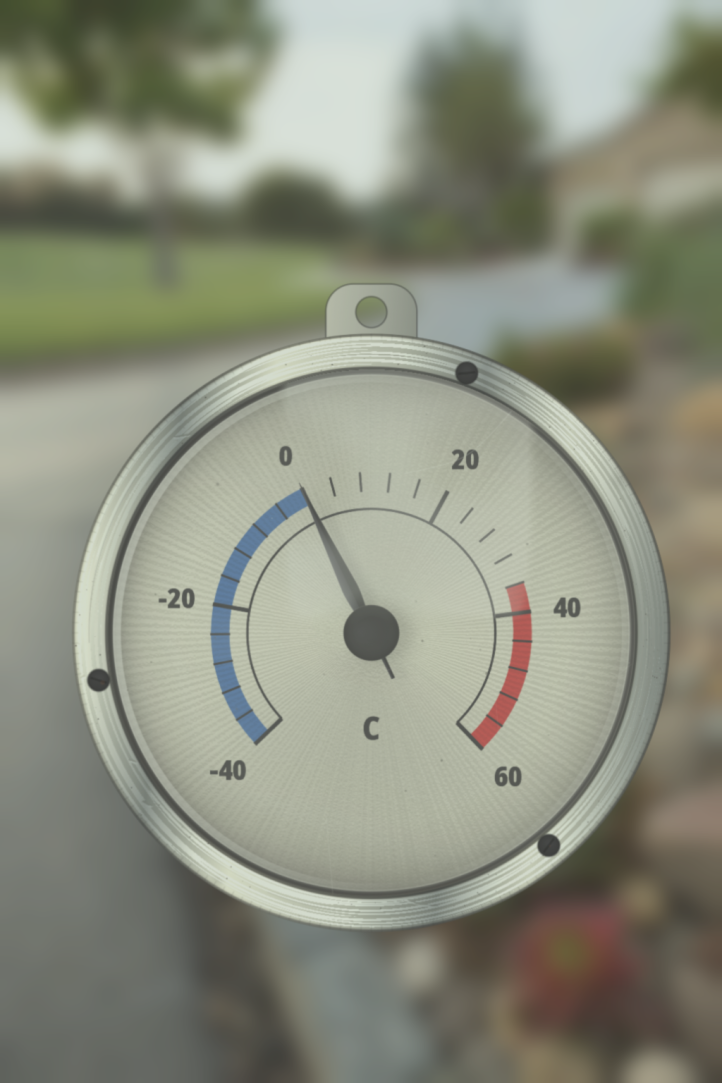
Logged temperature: 0 °C
